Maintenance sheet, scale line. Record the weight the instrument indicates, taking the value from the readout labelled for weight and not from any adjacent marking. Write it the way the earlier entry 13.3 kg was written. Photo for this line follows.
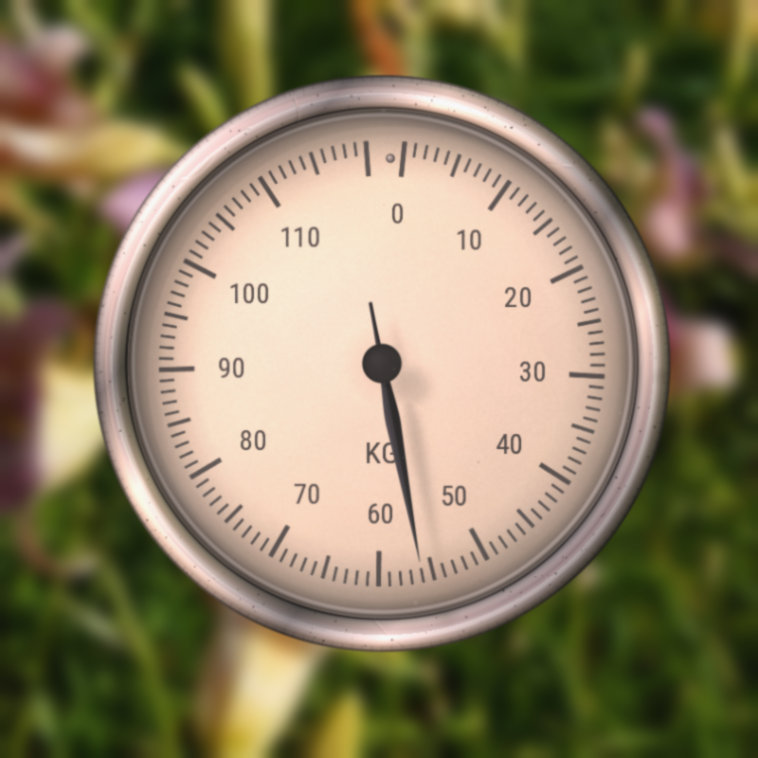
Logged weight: 56 kg
